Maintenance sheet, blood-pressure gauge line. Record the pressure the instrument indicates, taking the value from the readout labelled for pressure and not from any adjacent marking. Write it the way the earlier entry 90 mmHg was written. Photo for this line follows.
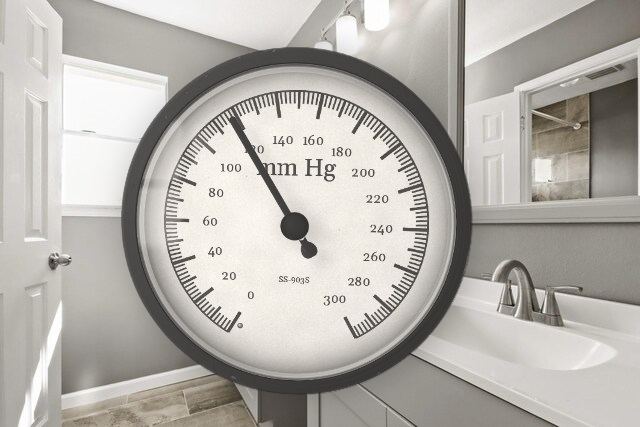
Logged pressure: 118 mmHg
